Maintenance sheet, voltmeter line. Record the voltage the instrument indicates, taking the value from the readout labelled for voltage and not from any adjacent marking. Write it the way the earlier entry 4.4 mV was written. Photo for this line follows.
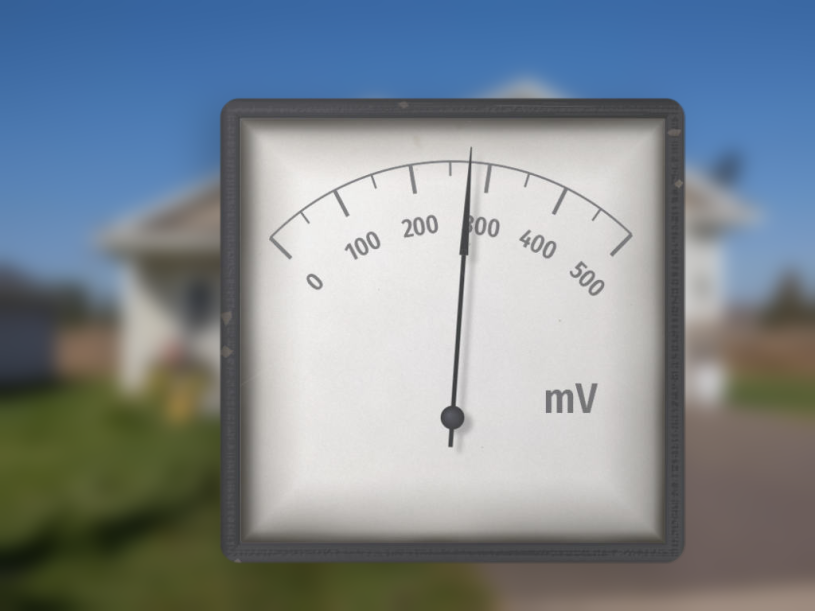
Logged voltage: 275 mV
